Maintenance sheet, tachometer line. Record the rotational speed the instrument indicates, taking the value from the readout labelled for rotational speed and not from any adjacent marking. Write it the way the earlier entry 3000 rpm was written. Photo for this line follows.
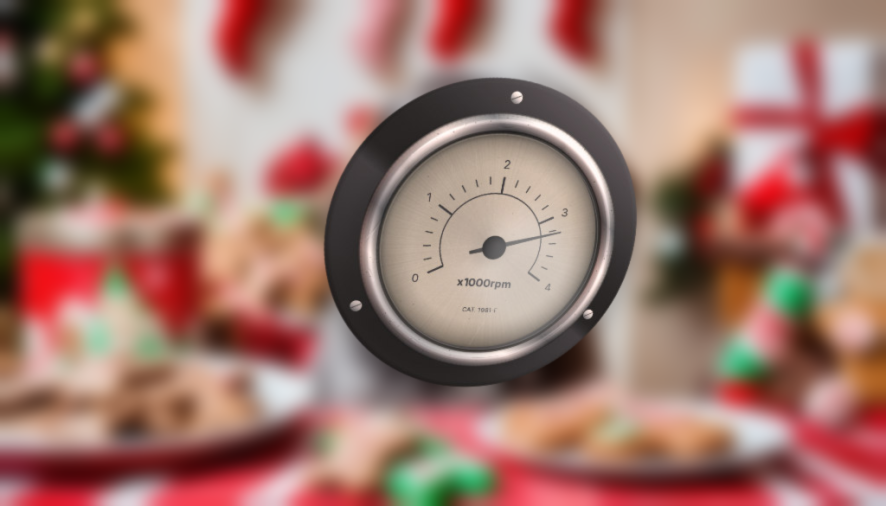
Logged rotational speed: 3200 rpm
